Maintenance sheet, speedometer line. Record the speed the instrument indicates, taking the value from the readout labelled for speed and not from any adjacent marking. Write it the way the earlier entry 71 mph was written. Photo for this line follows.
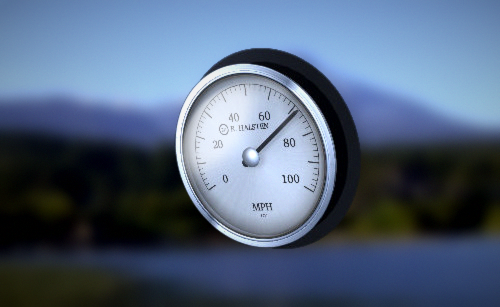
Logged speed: 72 mph
